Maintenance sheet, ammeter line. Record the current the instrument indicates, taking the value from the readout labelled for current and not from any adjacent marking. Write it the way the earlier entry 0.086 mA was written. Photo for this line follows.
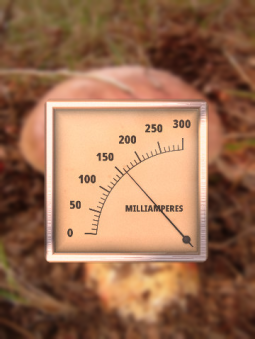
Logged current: 160 mA
